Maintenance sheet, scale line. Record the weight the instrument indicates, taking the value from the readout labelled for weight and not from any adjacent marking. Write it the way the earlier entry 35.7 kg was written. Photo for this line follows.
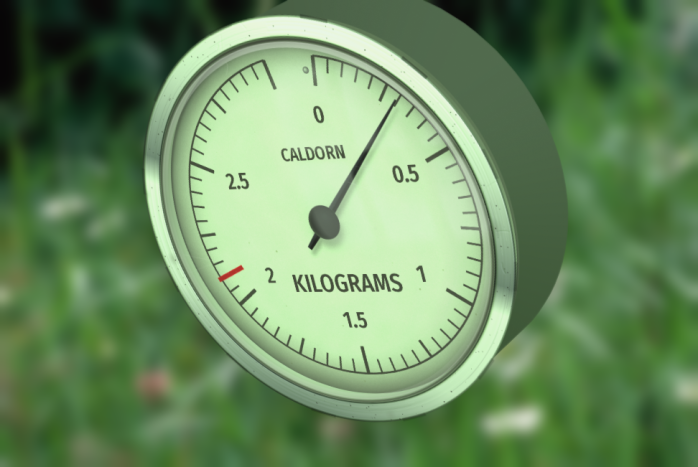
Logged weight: 0.3 kg
